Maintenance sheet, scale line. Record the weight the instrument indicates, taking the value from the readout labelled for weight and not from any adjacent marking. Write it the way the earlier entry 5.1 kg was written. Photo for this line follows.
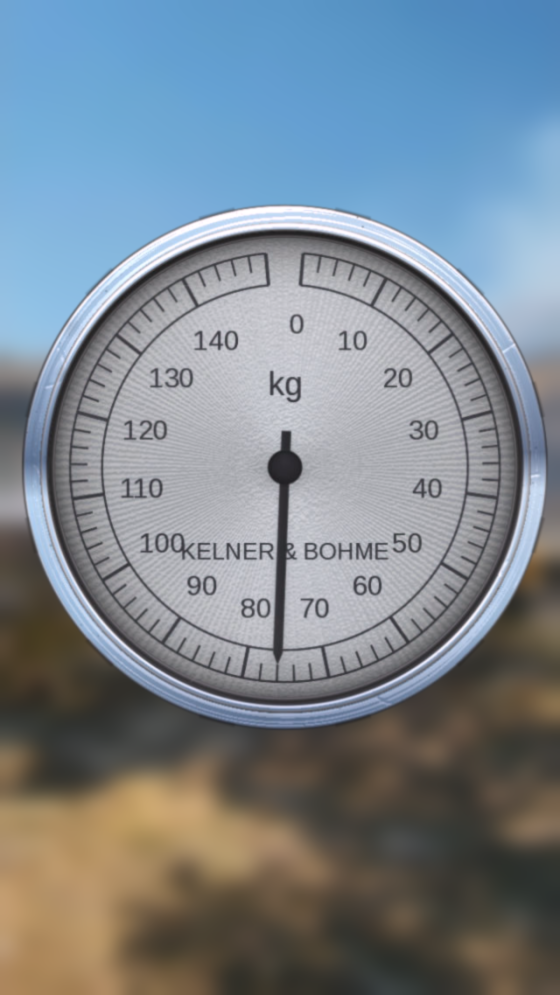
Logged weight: 76 kg
